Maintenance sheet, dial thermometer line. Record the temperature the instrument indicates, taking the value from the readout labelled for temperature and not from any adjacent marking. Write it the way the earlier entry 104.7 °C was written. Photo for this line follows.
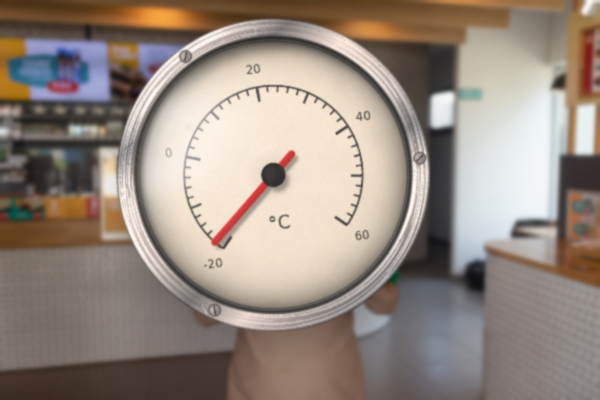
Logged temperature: -18 °C
